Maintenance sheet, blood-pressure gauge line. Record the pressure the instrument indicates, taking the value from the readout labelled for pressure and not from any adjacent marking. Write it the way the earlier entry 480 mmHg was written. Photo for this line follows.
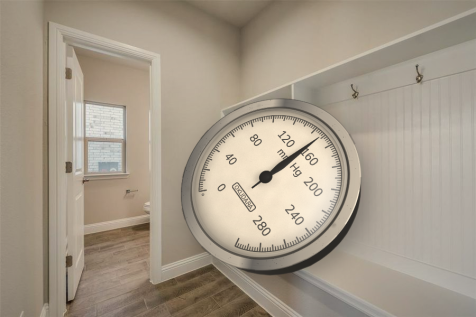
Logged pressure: 150 mmHg
